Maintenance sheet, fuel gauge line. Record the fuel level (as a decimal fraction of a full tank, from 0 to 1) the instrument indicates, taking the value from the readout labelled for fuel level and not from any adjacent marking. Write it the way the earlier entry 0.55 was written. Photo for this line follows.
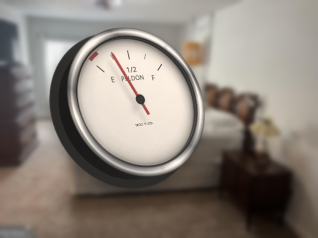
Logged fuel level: 0.25
